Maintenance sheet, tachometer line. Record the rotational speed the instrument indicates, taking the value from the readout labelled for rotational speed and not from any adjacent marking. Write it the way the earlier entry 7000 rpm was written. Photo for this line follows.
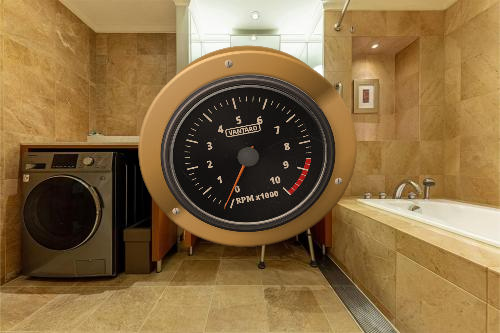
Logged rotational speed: 200 rpm
